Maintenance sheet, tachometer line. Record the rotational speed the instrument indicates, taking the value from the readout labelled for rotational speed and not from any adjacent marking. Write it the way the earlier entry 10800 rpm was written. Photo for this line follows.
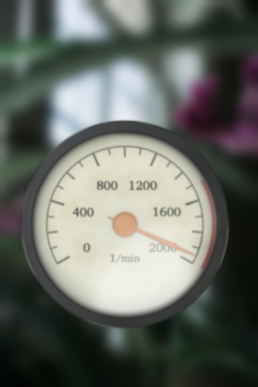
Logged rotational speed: 1950 rpm
